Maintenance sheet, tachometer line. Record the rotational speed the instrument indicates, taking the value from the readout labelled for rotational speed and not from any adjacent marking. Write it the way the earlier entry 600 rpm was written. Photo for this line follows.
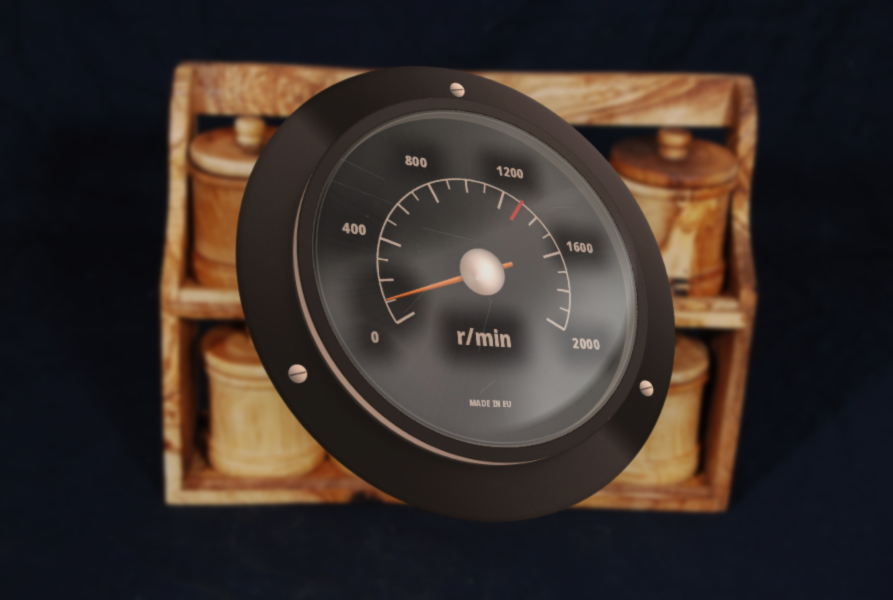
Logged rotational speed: 100 rpm
